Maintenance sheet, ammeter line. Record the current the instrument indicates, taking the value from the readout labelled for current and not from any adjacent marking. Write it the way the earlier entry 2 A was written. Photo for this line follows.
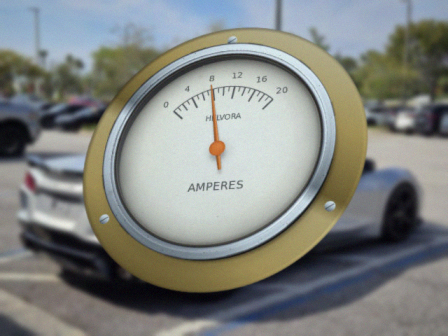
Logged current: 8 A
